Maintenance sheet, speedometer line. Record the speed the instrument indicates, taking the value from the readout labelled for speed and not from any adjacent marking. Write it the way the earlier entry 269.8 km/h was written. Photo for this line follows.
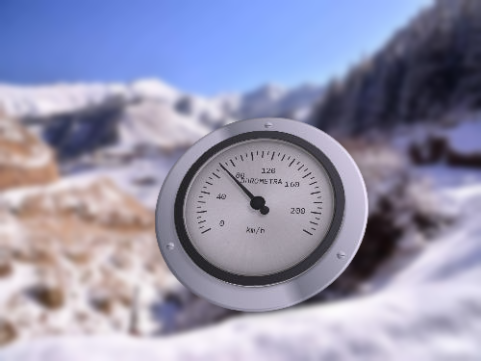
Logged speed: 70 km/h
